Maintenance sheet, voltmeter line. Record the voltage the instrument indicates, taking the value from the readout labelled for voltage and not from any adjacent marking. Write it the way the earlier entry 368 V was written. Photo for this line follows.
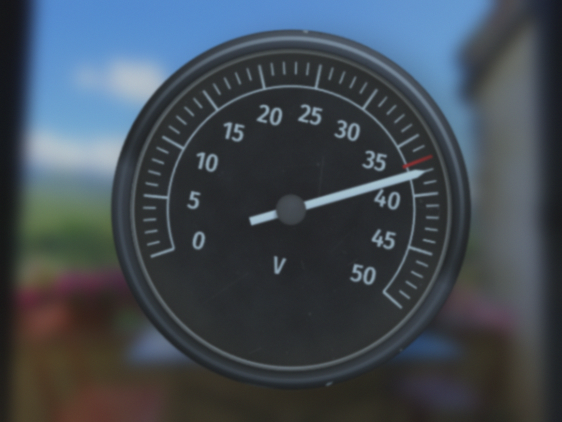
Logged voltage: 38 V
